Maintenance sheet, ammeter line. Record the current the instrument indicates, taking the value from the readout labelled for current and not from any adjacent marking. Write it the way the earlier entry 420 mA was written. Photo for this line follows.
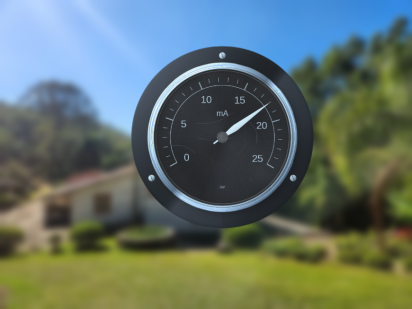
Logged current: 18 mA
